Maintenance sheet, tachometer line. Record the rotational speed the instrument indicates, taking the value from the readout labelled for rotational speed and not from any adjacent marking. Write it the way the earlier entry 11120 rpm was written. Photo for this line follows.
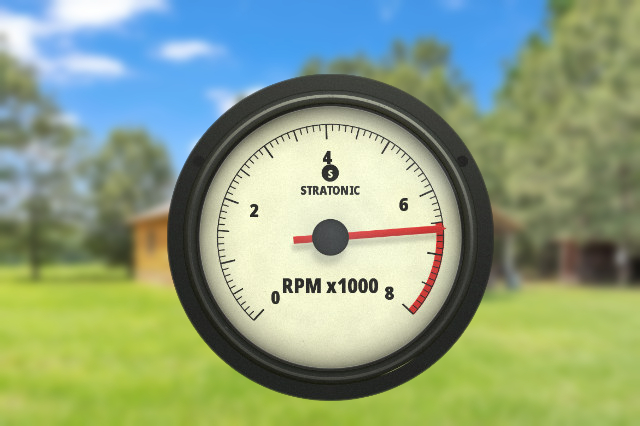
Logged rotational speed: 6600 rpm
